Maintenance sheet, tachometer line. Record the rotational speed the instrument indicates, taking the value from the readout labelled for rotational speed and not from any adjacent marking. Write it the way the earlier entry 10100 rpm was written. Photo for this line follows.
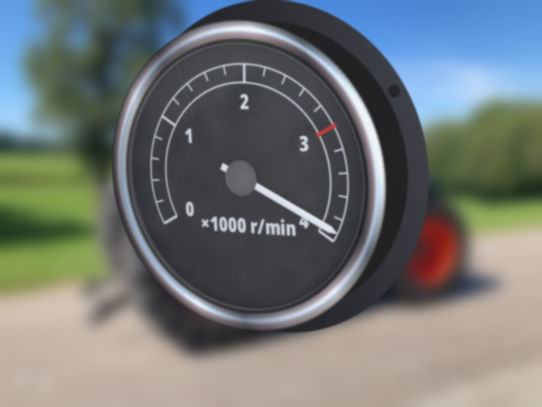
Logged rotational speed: 3900 rpm
